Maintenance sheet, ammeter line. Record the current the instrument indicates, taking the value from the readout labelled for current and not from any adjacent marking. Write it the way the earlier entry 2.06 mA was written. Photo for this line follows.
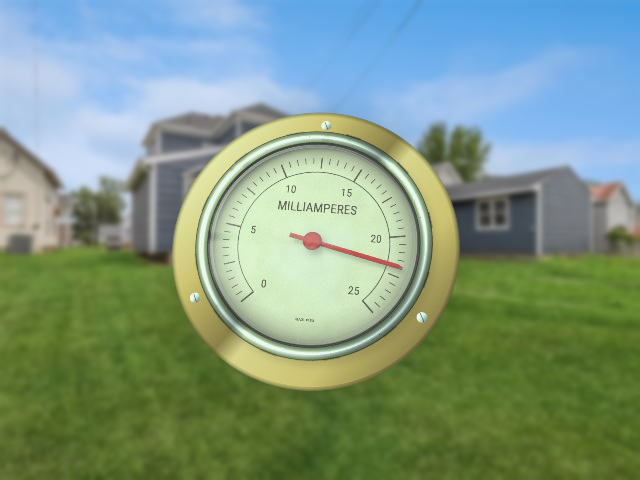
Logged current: 22 mA
